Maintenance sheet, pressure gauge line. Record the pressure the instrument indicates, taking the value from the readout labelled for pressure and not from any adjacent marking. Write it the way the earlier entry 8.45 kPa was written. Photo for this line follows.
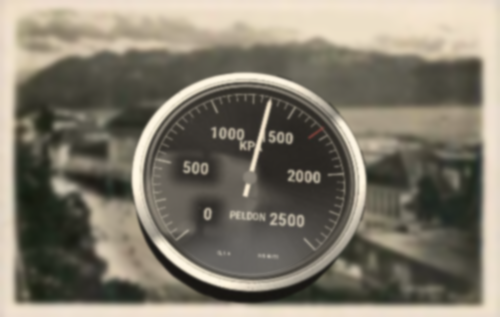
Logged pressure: 1350 kPa
